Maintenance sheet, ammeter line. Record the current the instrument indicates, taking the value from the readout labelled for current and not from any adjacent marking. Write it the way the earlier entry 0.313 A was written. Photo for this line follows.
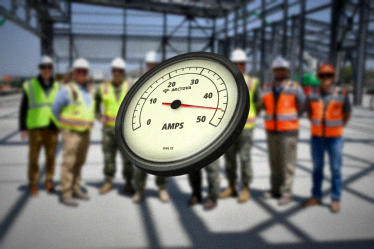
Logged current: 46 A
